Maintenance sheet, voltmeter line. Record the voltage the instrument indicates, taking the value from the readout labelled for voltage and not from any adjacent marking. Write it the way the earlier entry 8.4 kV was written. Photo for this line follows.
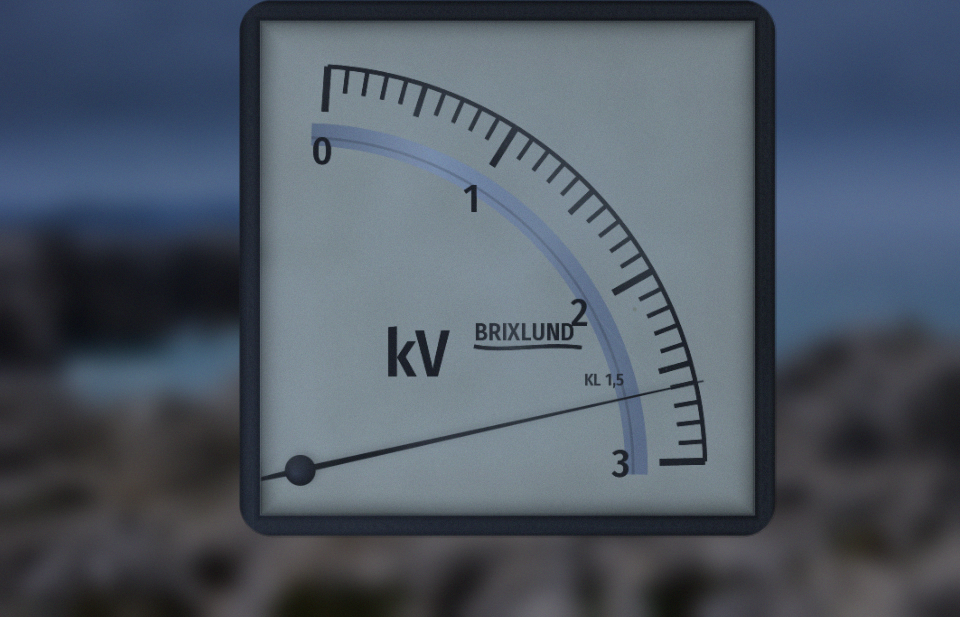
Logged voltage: 2.6 kV
